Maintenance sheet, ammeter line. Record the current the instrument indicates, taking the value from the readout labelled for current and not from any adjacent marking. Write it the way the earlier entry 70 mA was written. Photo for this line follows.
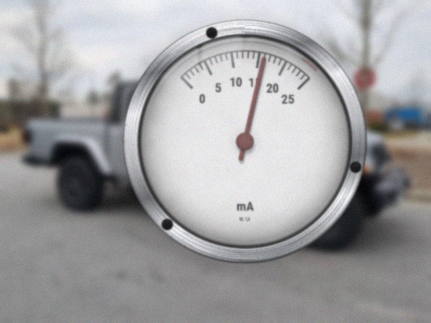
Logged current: 16 mA
